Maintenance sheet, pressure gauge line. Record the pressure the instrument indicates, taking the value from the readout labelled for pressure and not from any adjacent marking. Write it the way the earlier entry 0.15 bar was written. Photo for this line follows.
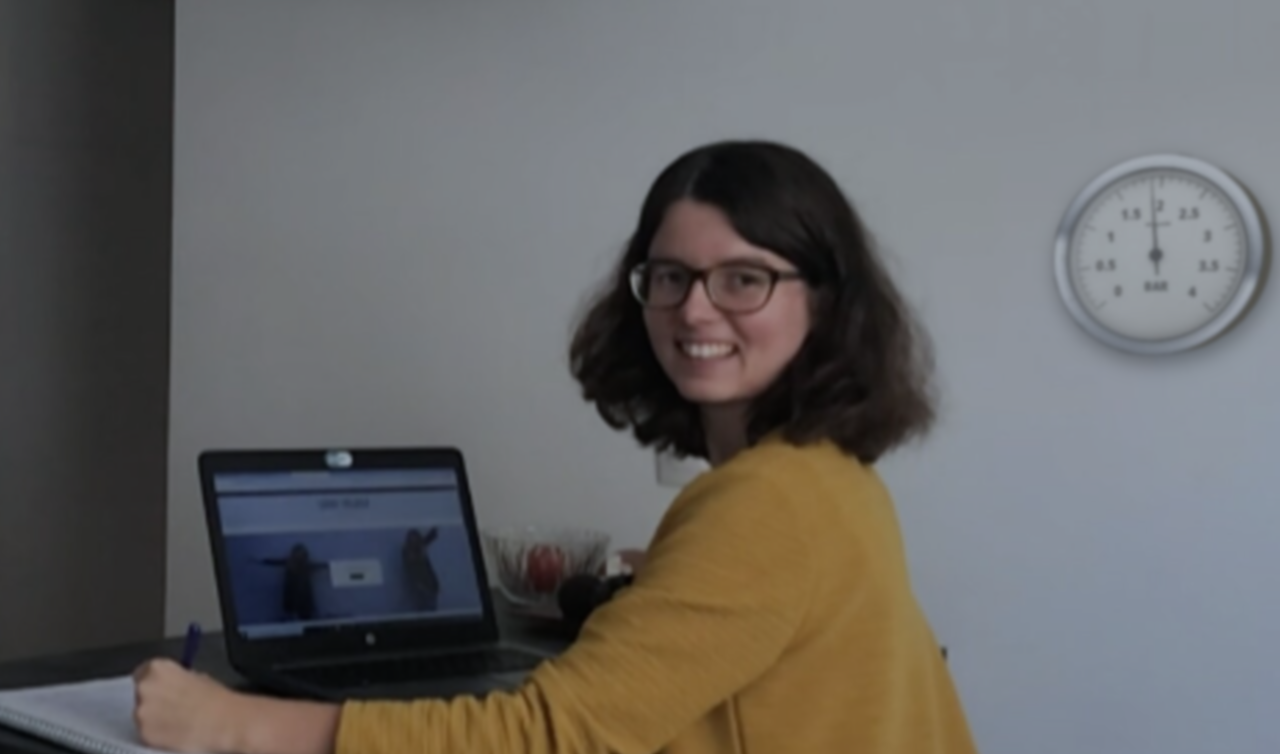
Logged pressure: 1.9 bar
